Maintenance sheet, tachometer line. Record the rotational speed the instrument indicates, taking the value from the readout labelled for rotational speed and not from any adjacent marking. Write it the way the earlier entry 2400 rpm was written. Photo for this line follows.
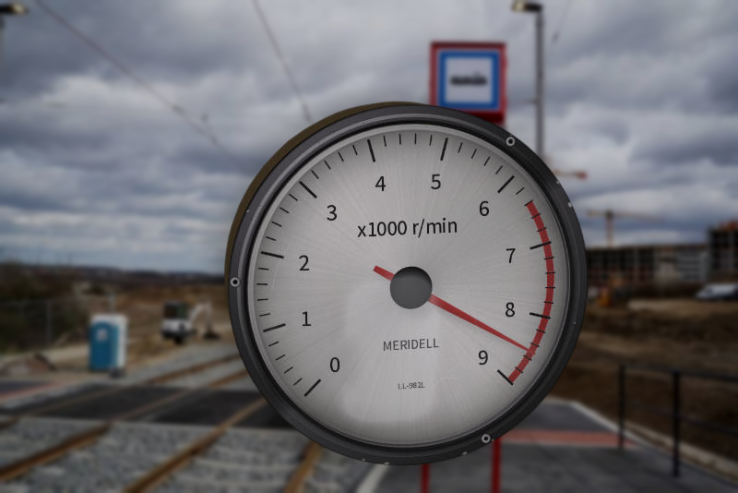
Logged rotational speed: 8500 rpm
